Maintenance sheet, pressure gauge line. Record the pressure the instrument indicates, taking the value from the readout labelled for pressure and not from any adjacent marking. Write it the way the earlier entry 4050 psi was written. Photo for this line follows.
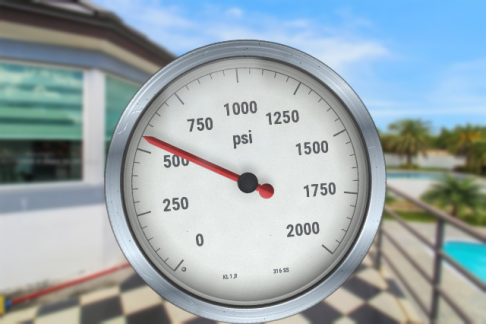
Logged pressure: 550 psi
